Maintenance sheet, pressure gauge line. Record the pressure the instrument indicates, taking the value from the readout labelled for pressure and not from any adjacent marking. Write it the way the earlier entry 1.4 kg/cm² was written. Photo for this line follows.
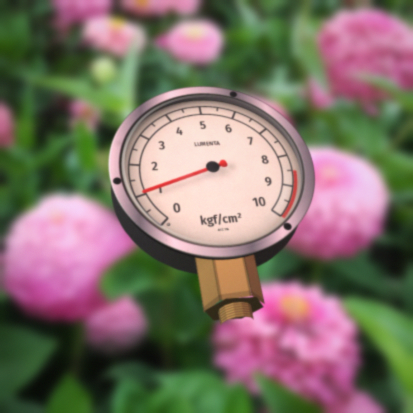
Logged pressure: 1 kg/cm²
